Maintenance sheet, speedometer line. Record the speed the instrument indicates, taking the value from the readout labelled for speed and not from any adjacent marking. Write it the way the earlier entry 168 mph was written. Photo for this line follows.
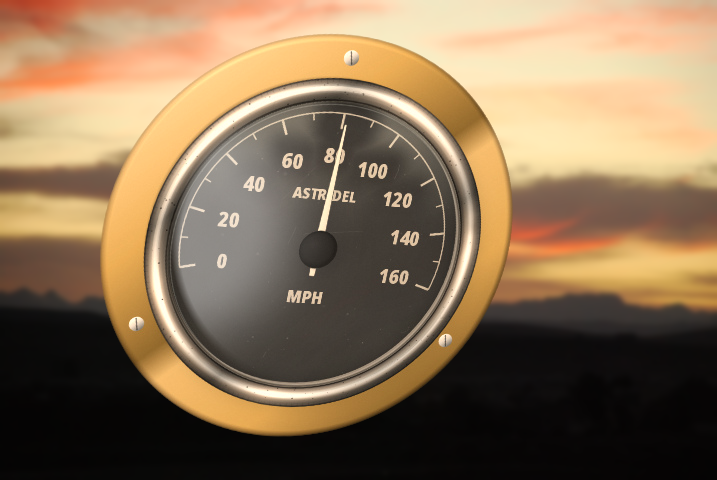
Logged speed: 80 mph
